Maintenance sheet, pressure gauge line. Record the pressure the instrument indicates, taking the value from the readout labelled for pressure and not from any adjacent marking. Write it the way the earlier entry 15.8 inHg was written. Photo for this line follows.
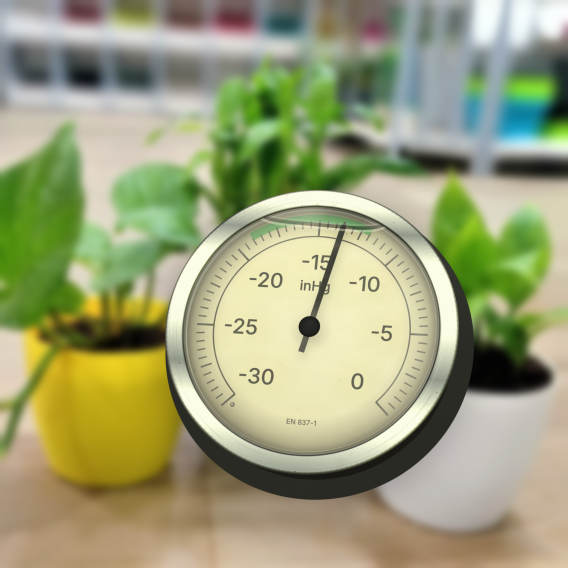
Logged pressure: -13.5 inHg
